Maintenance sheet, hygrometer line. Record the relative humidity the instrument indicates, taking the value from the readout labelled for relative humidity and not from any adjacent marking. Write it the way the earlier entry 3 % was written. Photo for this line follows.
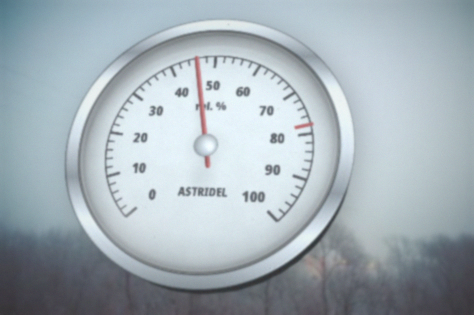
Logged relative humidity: 46 %
